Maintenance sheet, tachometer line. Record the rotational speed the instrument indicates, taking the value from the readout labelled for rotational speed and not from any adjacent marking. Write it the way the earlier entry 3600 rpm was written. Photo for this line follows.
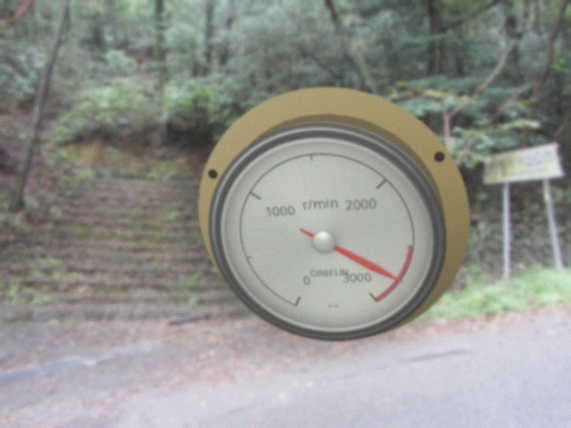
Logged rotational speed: 2750 rpm
